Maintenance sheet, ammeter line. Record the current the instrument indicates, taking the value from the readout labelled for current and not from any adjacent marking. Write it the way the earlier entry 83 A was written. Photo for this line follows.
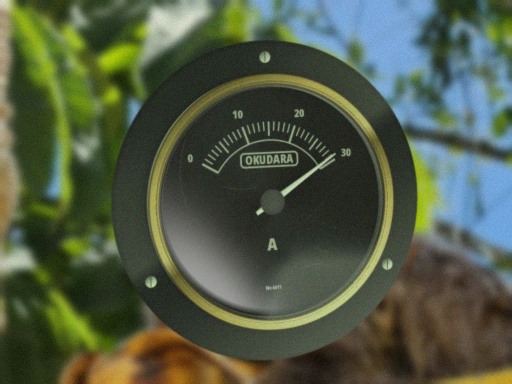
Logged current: 29 A
